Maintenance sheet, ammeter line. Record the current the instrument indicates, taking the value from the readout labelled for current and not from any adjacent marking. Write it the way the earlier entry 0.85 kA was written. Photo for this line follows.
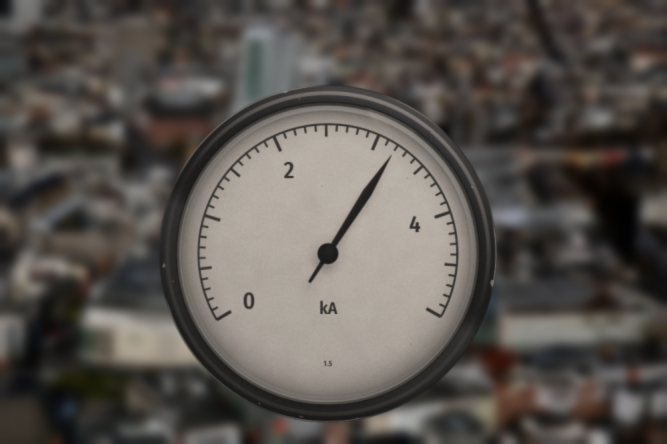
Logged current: 3.2 kA
